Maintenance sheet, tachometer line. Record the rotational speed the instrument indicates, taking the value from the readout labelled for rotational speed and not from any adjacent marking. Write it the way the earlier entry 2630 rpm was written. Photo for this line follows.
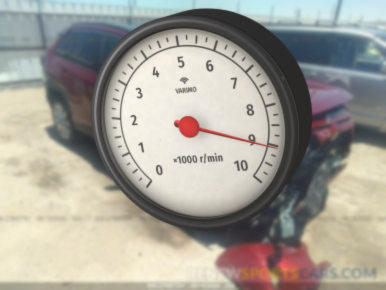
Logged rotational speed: 9000 rpm
